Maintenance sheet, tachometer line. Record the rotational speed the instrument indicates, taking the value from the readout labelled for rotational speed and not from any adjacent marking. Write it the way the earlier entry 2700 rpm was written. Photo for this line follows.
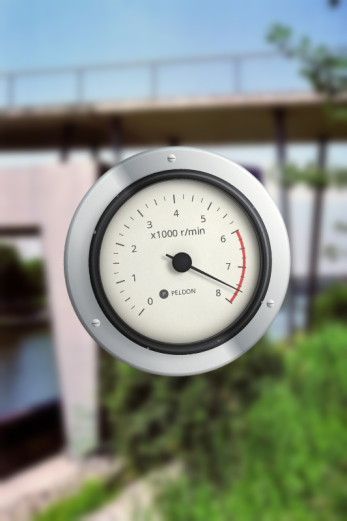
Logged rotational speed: 7625 rpm
